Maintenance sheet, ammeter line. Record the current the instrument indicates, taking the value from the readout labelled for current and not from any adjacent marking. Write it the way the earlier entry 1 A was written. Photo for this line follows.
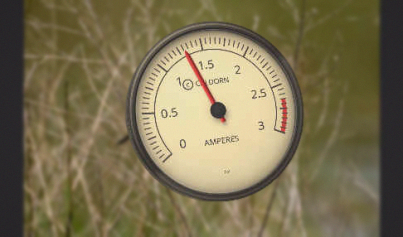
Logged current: 1.3 A
